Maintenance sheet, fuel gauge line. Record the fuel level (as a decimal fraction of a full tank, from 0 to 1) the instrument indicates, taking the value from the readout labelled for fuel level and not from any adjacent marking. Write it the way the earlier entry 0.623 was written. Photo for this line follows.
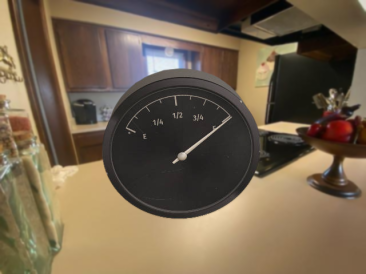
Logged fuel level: 1
